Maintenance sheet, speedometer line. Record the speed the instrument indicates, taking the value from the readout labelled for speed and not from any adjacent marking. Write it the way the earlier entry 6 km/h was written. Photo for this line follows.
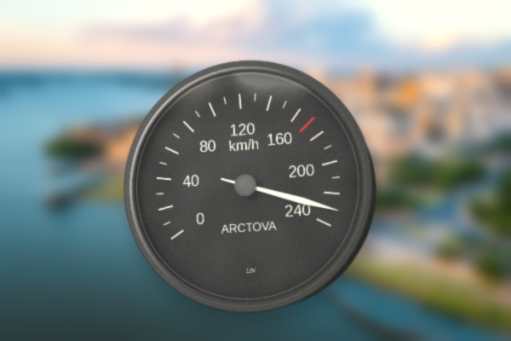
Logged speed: 230 km/h
